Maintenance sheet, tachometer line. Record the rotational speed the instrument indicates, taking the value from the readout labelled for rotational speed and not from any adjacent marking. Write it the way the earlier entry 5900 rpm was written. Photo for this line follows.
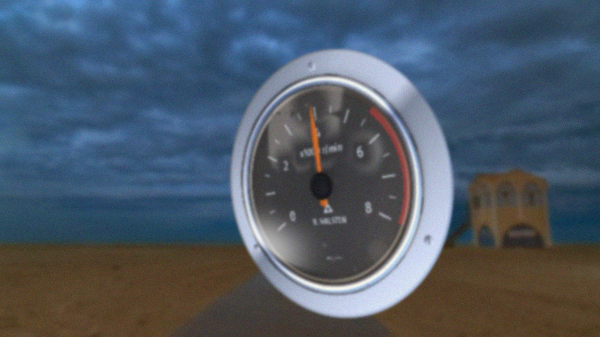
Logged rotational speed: 4000 rpm
